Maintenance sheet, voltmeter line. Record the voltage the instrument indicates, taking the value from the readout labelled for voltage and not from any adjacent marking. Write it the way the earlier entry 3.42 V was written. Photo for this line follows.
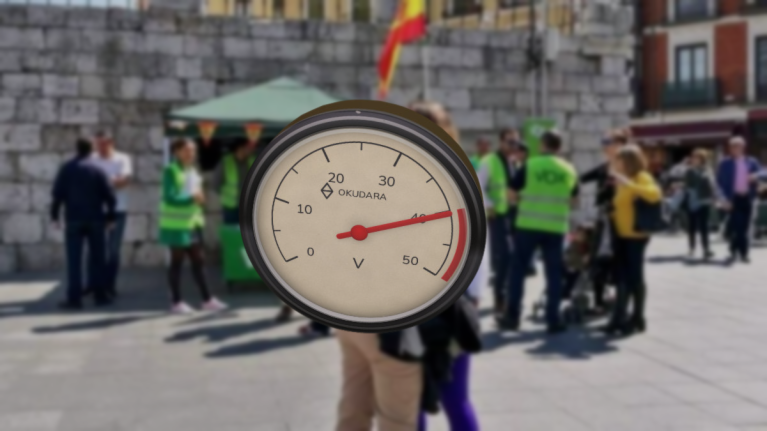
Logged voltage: 40 V
